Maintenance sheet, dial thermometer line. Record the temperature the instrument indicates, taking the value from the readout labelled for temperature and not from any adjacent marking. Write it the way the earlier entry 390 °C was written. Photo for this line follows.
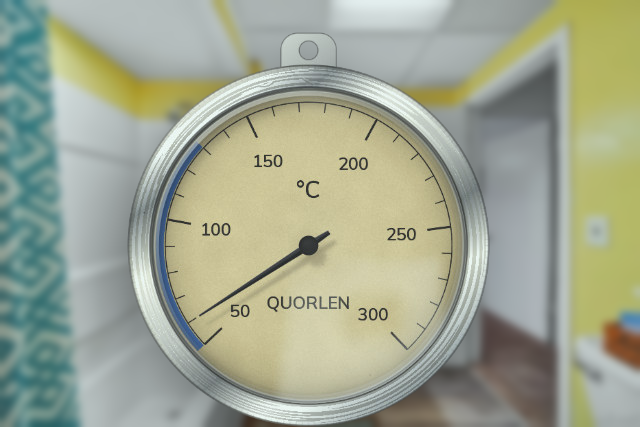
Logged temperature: 60 °C
